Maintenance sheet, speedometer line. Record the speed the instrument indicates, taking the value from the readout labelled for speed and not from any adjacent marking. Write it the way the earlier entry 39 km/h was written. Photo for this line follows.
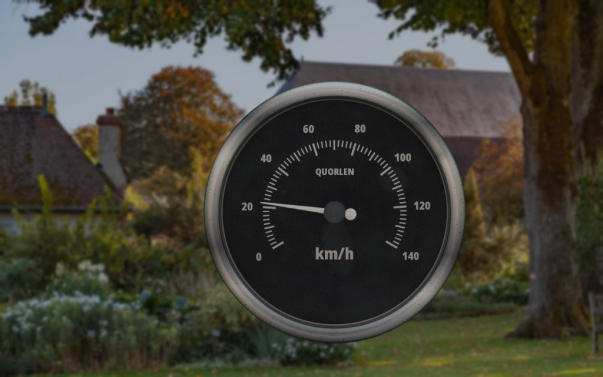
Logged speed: 22 km/h
